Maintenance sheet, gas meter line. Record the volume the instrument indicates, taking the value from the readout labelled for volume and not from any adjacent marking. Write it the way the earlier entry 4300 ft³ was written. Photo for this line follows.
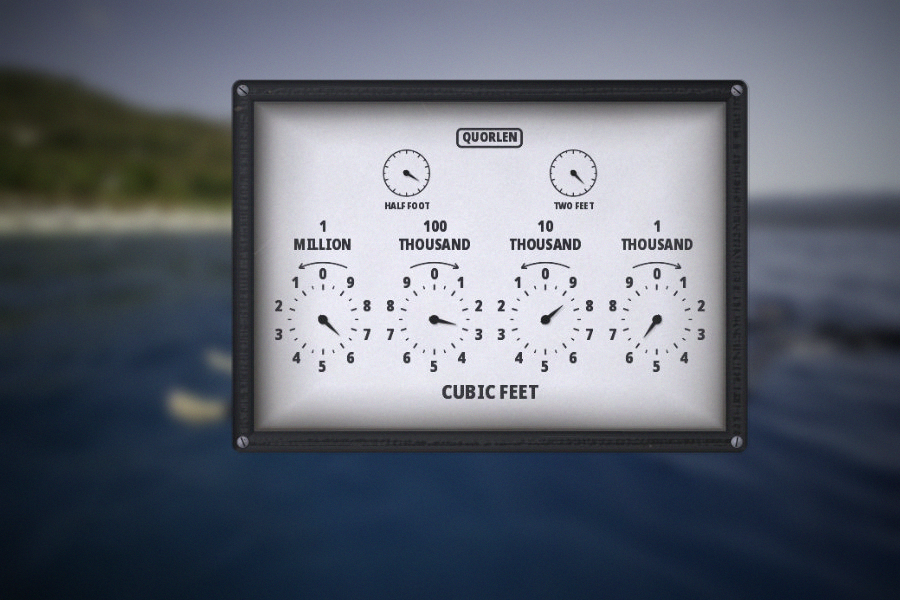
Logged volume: 628600 ft³
